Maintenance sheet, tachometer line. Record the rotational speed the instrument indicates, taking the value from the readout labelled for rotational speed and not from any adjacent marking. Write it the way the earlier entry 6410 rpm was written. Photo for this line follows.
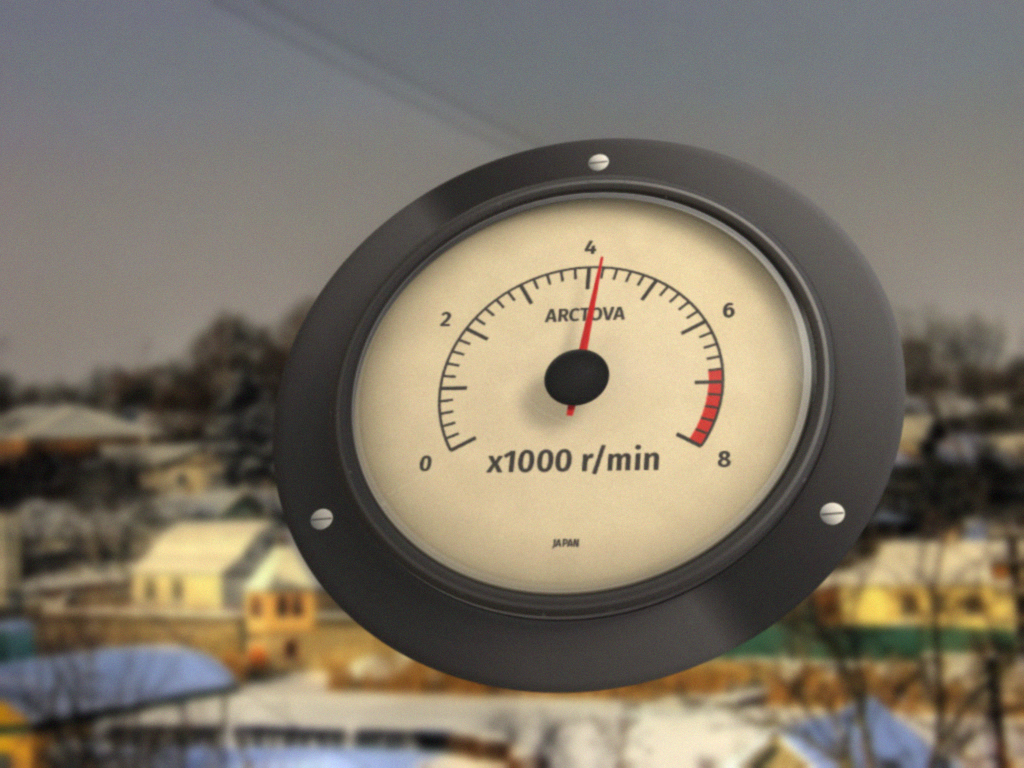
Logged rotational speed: 4200 rpm
